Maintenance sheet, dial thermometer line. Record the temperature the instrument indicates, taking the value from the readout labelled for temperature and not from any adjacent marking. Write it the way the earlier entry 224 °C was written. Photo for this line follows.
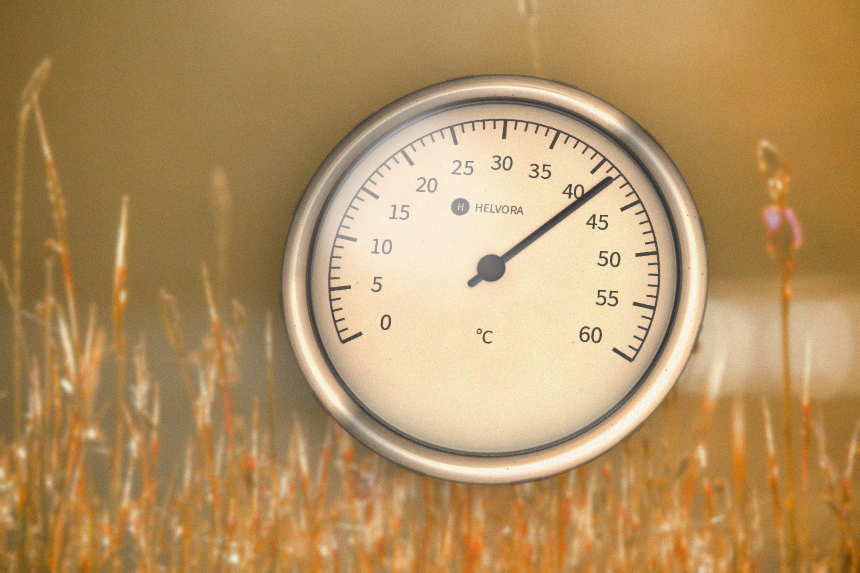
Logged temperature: 42 °C
